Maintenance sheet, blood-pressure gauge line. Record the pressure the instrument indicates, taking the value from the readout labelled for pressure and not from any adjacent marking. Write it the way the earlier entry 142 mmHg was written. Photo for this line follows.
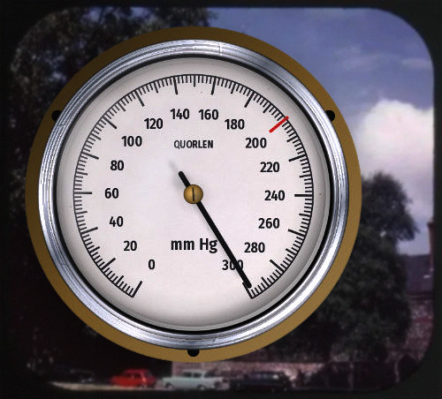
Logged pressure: 298 mmHg
